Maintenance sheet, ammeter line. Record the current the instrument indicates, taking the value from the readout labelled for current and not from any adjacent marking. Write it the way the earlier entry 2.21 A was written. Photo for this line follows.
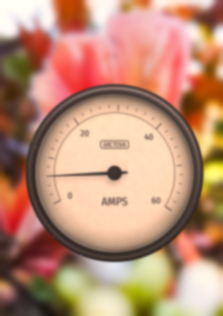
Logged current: 6 A
